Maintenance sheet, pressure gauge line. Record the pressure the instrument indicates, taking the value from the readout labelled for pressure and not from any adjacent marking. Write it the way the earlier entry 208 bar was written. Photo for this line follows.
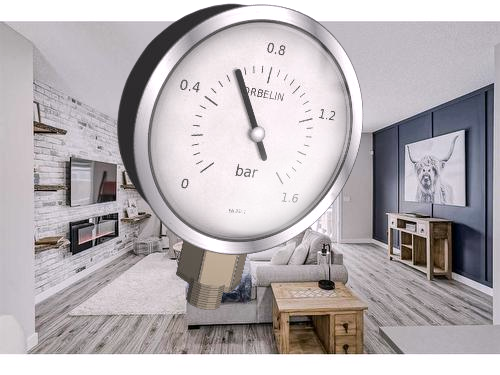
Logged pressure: 0.6 bar
